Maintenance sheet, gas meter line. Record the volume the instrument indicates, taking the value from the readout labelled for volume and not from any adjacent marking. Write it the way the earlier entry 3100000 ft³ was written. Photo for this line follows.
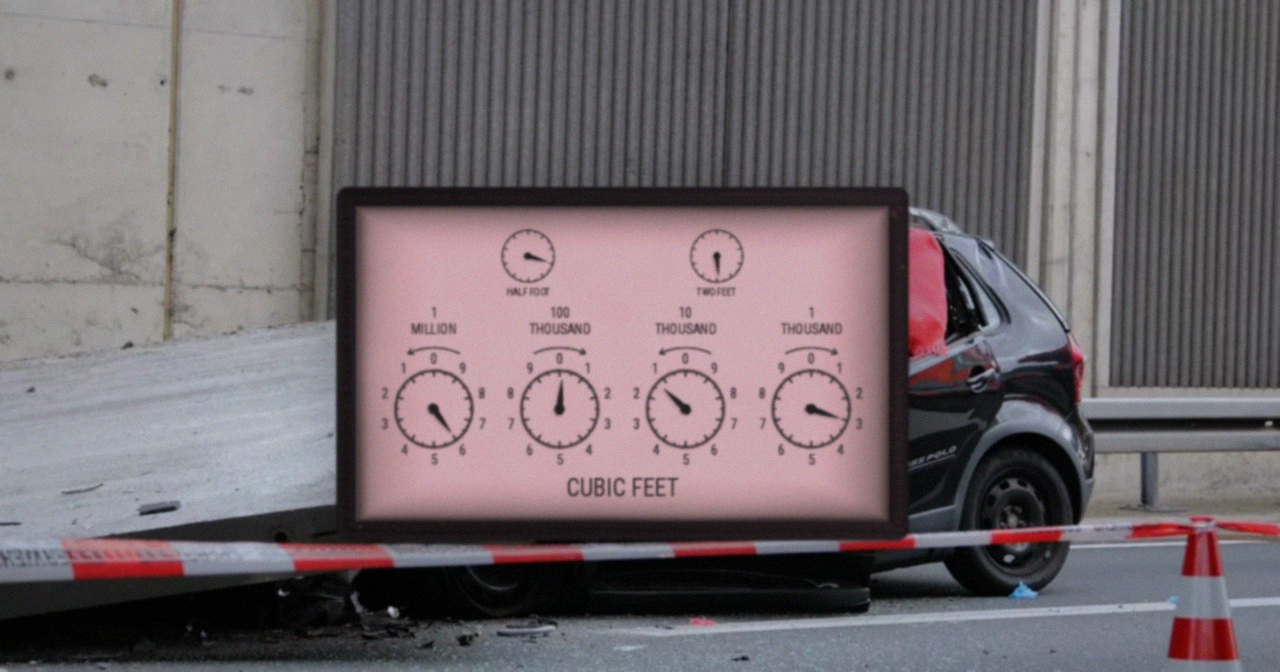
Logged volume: 601300 ft³
